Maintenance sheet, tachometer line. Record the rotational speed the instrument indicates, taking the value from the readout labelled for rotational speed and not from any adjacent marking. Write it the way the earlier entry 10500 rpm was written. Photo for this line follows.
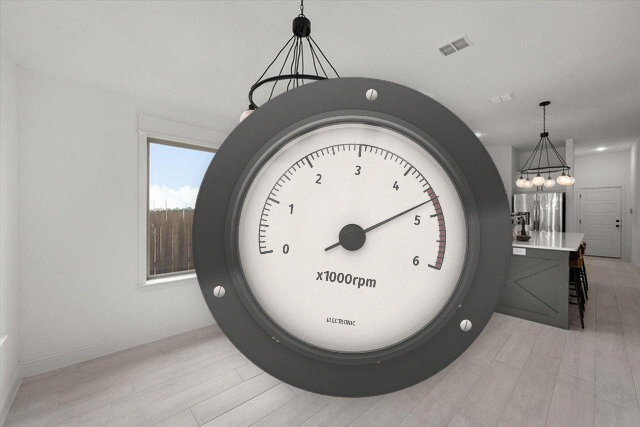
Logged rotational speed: 4700 rpm
